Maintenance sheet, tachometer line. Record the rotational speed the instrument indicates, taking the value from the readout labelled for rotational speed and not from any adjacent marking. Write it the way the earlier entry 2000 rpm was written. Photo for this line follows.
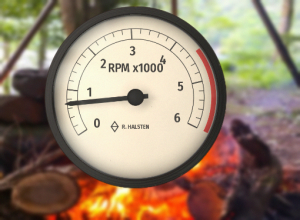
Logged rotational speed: 700 rpm
